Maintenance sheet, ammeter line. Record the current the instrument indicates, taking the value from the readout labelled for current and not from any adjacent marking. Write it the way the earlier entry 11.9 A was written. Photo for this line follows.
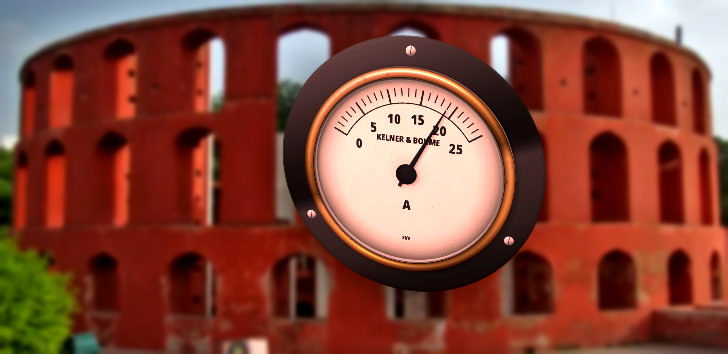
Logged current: 19 A
